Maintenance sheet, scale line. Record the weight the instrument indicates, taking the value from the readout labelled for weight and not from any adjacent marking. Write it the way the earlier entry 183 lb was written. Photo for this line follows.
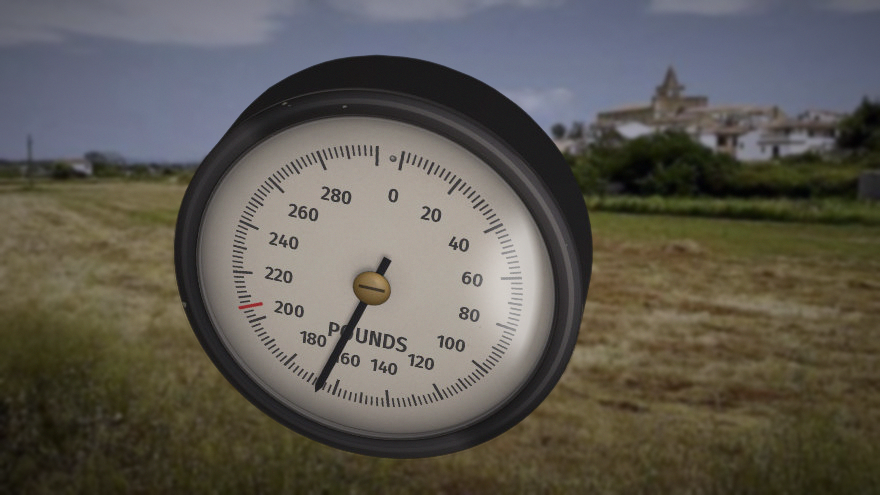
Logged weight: 166 lb
